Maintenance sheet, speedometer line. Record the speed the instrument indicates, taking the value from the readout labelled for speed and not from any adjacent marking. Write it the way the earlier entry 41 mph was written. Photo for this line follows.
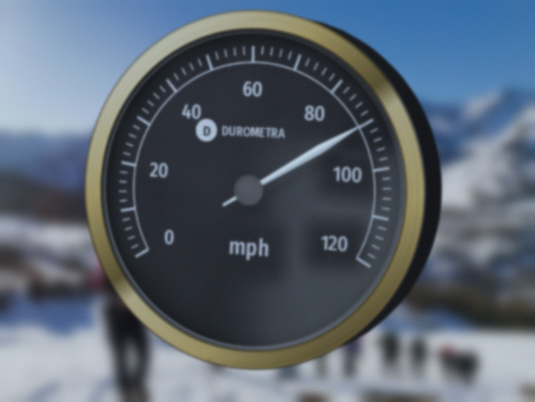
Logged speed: 90 mph
